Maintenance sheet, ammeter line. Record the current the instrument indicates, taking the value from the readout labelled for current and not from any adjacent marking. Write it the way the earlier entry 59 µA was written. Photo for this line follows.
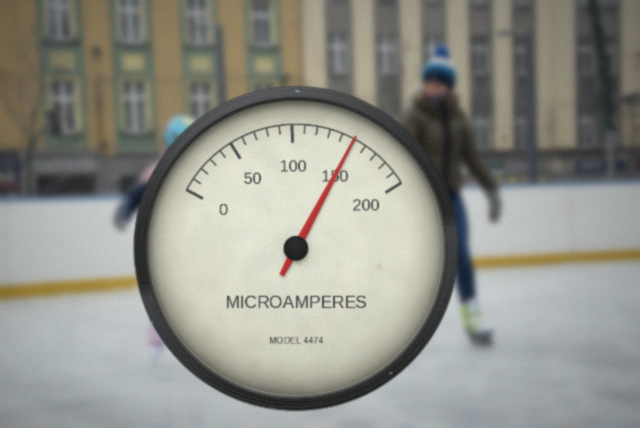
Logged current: 150 µA
